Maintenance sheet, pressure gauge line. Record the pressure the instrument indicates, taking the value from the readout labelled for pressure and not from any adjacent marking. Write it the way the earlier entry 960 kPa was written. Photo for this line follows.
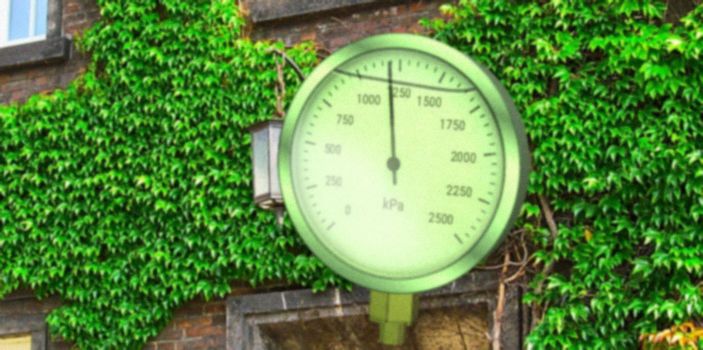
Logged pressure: 1200 kPa
